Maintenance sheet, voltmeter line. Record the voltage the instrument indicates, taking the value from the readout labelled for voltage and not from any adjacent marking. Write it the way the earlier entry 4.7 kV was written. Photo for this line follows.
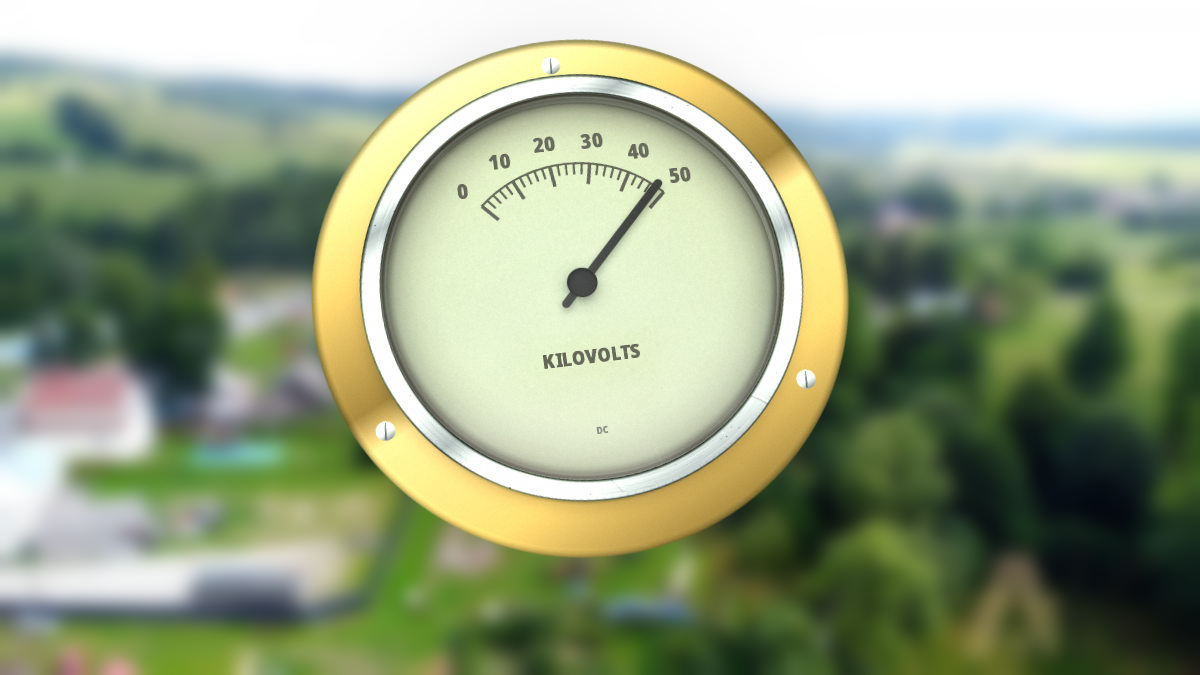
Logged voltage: 48 kV
